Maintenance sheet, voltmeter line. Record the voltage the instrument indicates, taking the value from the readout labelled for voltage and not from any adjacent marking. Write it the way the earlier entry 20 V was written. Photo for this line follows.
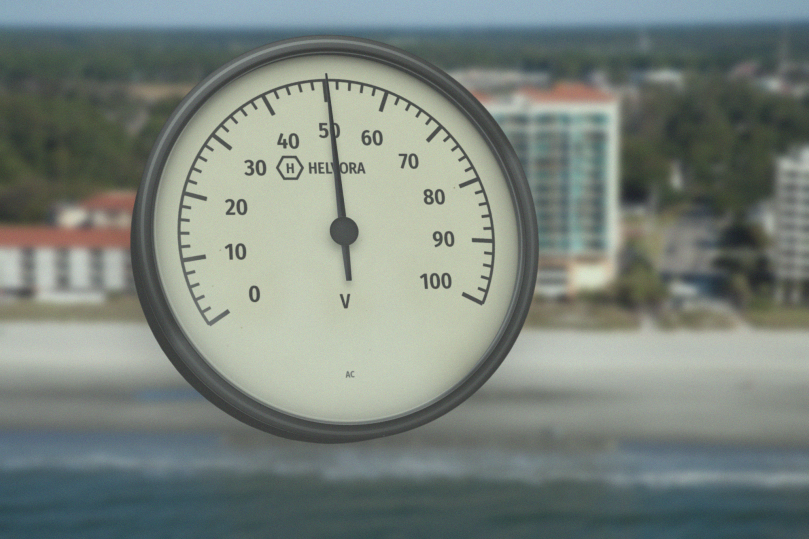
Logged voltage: 50 V
